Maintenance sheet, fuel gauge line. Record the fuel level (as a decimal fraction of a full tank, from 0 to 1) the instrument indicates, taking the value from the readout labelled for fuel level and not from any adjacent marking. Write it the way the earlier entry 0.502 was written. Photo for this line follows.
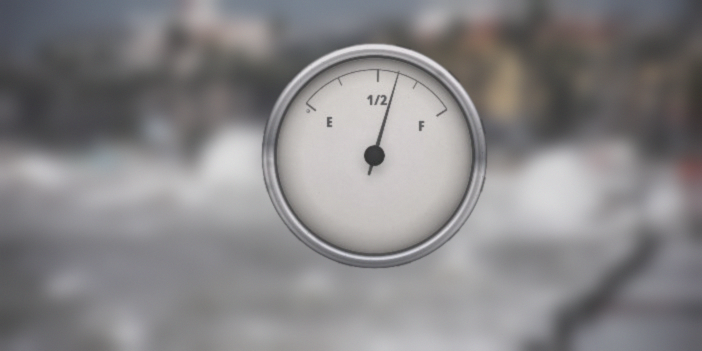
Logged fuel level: 0.625
